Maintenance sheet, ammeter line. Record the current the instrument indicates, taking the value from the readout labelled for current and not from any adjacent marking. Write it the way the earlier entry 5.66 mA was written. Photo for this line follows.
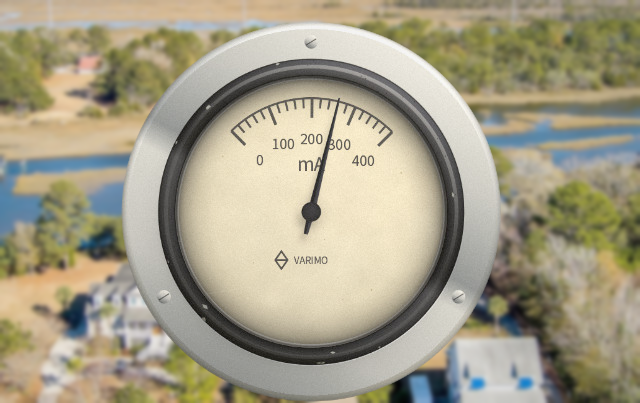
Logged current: 260 mA
